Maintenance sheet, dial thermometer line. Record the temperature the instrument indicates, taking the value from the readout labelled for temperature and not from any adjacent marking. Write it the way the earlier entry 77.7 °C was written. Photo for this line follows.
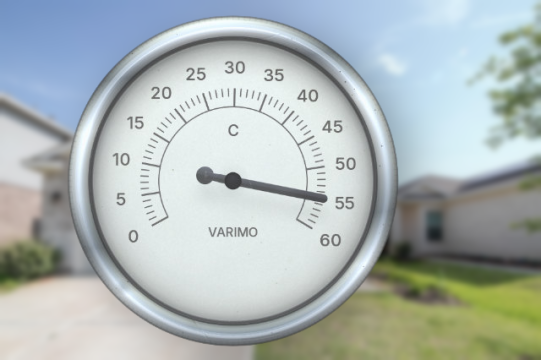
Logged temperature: 55 °C
